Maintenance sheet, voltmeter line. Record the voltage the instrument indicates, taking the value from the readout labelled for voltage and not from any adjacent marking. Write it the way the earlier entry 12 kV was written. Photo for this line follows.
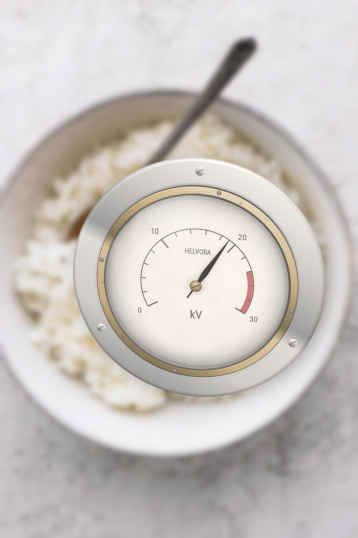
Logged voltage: 19 kV
